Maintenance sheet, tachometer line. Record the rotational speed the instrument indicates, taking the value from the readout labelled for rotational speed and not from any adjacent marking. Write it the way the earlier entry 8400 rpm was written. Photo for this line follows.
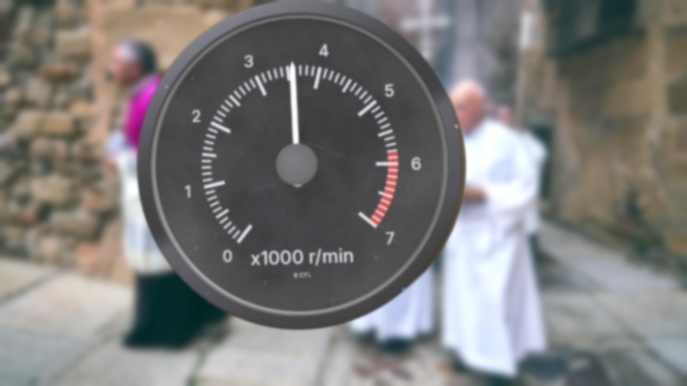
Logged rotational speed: 3600 rpm
